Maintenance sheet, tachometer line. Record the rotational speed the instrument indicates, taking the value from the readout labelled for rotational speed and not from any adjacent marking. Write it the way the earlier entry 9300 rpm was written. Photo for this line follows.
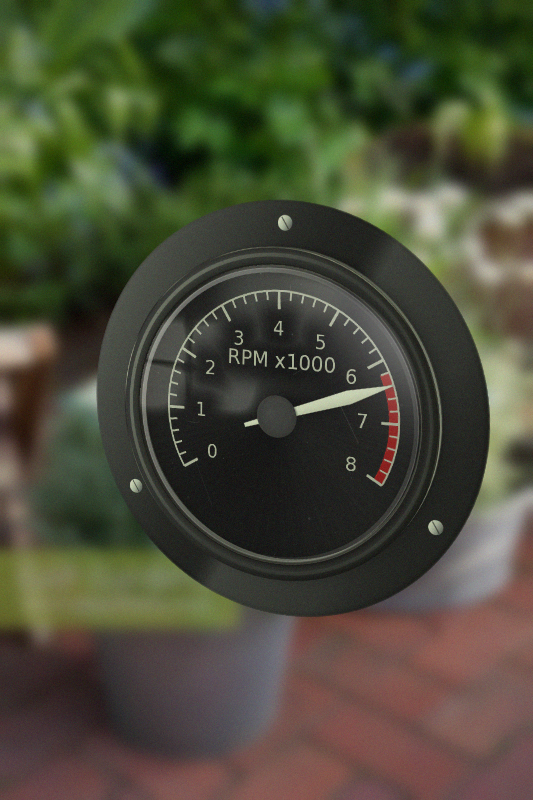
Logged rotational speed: 6400 rpm
